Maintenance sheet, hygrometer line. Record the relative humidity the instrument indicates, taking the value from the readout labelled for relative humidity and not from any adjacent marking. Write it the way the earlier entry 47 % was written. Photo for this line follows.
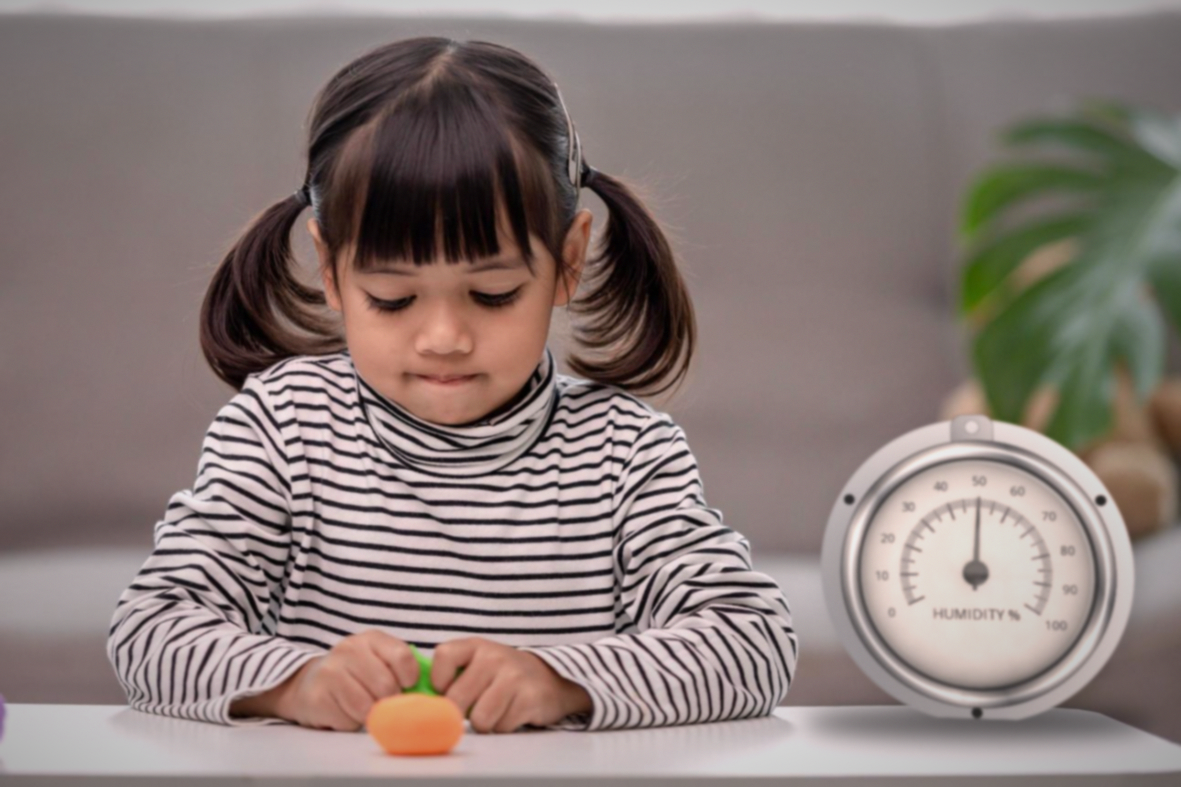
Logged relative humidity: 50 %
